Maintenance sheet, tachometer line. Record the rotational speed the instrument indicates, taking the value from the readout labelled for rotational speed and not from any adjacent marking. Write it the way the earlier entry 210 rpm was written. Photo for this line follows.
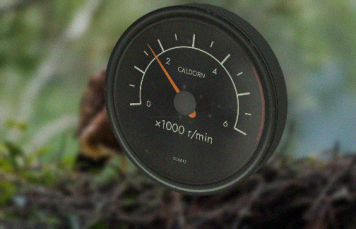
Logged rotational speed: 1750 rpm
